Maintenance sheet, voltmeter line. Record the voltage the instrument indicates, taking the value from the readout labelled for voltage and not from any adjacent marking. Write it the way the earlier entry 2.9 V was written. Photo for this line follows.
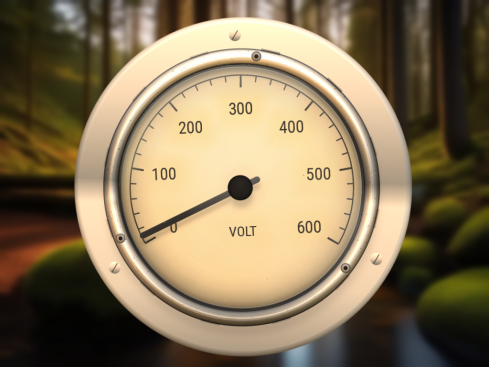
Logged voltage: 10 V
